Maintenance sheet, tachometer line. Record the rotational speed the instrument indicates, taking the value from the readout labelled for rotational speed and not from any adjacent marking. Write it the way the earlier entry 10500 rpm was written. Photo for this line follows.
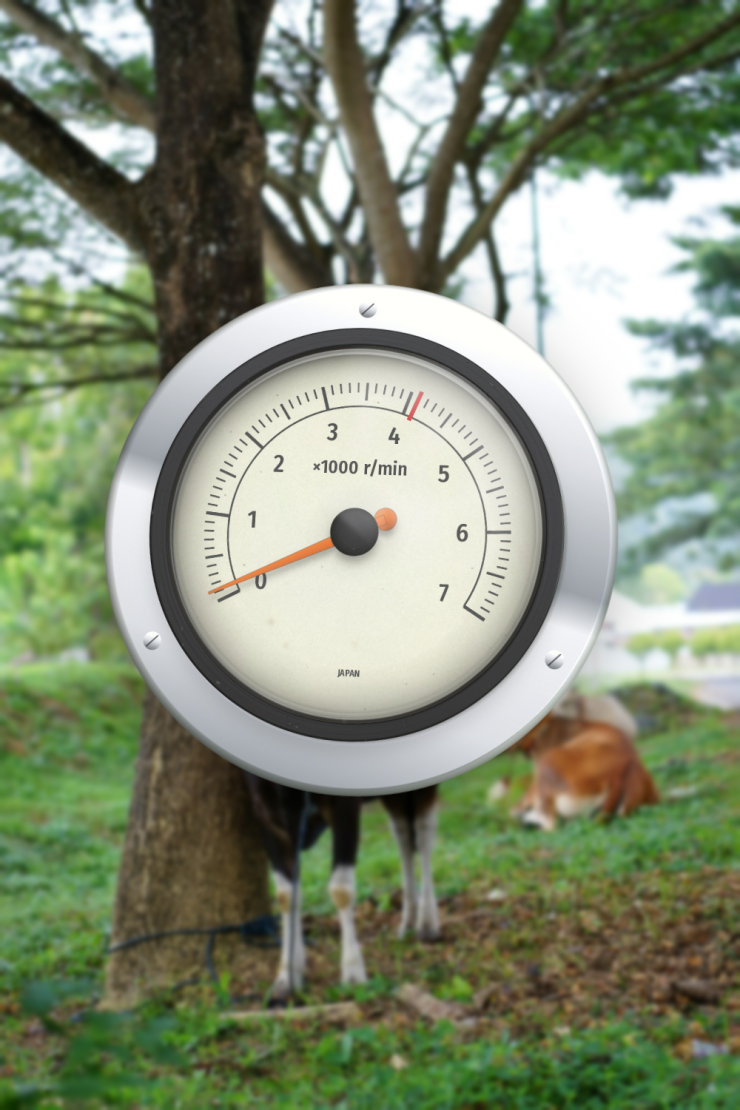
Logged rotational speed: 100 rpm
